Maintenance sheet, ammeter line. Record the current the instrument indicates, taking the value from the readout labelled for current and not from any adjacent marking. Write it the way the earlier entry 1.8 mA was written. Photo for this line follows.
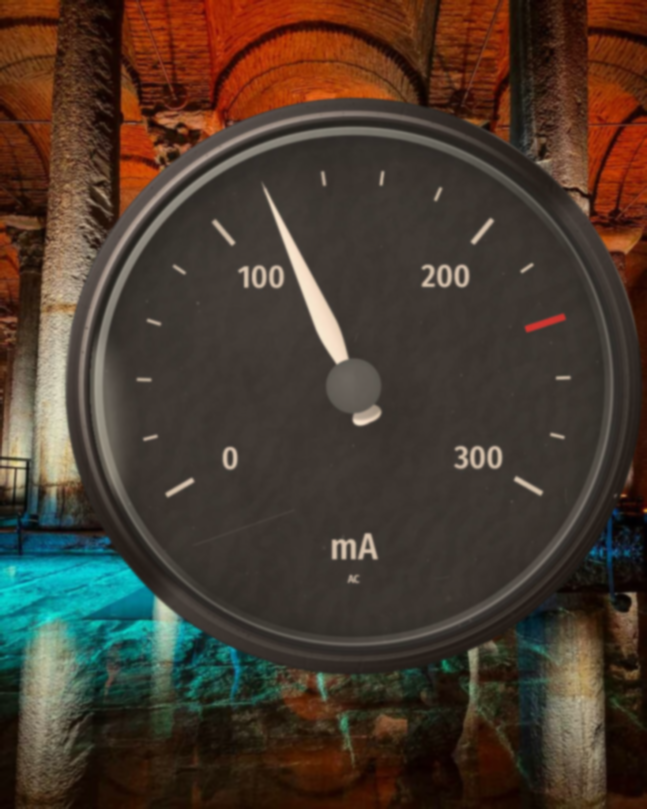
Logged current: 120 mA
